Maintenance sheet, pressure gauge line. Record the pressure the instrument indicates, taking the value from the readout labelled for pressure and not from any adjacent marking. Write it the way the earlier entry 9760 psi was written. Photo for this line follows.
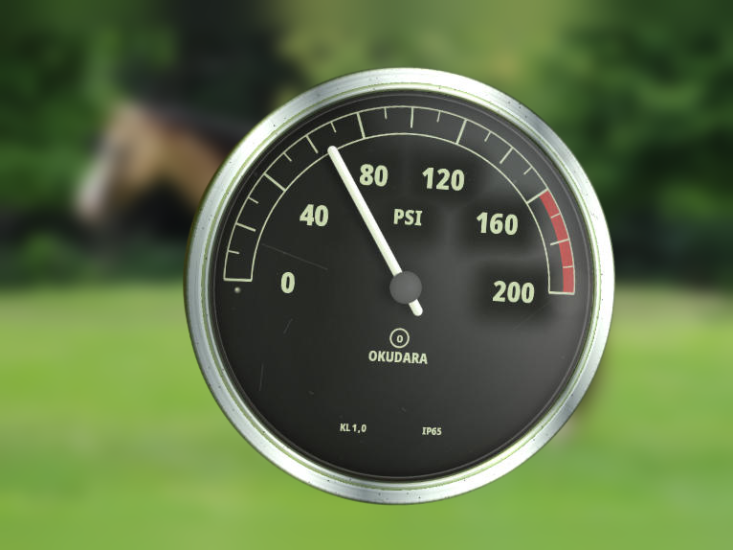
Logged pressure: 65 psi
